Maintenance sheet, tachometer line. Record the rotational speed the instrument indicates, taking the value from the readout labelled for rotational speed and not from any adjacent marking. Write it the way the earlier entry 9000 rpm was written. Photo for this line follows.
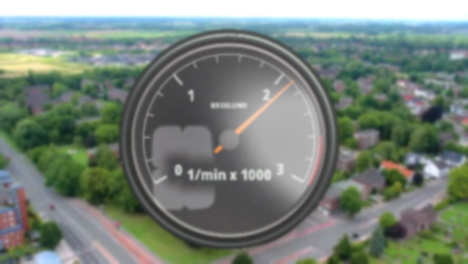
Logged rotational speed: 2100 rpm
